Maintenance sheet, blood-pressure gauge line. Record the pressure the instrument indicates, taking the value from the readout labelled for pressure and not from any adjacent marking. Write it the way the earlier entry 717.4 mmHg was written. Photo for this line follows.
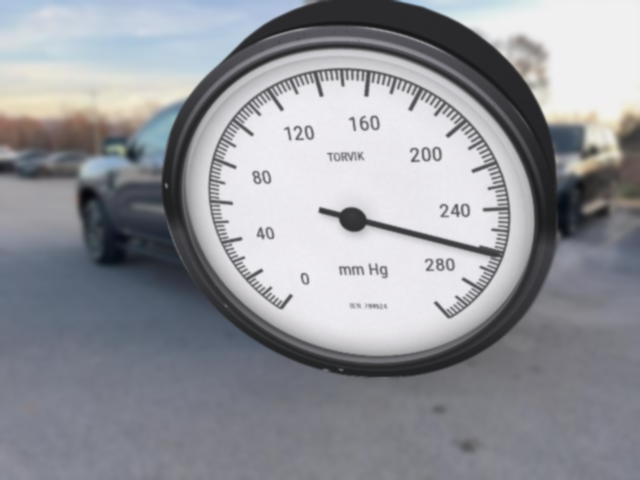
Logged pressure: 260 mmHg
